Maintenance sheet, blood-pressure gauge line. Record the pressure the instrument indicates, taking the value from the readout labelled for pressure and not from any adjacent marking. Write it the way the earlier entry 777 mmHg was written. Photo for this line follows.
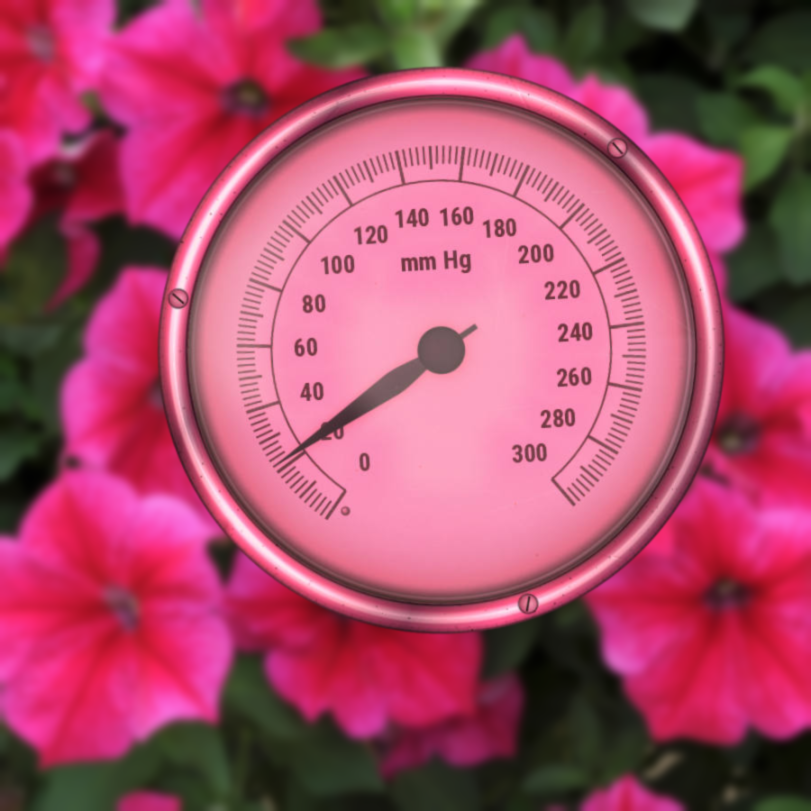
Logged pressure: 22 mmHg
